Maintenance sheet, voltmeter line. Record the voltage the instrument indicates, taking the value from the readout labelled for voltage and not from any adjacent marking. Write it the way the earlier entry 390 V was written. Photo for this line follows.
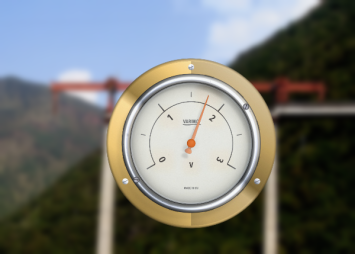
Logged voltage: 1.75 V
